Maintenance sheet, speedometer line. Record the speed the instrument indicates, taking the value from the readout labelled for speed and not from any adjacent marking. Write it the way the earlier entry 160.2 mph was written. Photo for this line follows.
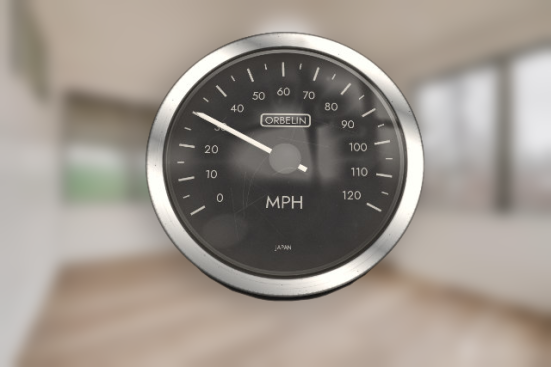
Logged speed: 30 mph
